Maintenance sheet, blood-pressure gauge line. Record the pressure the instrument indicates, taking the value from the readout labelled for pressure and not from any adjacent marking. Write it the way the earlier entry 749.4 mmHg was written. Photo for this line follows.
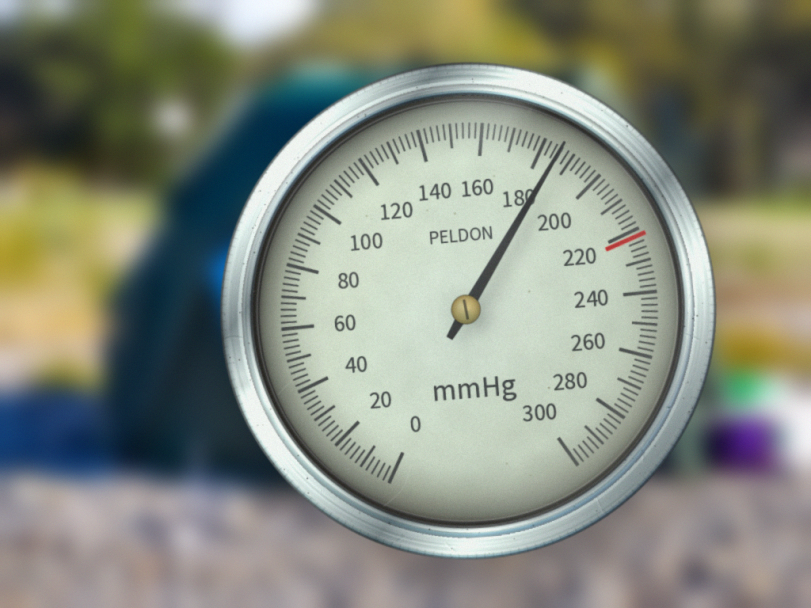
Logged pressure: 186 mmHg
